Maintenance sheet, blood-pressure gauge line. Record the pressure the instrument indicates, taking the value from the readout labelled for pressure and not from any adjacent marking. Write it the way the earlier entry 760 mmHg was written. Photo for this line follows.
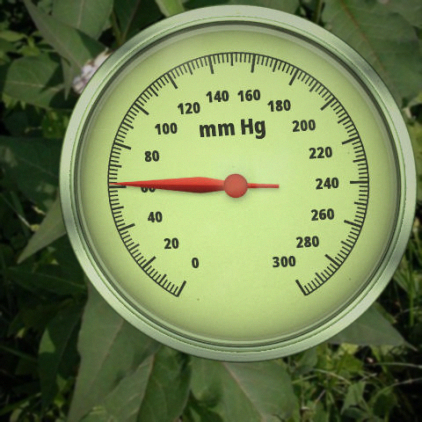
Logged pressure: 62 mmHg
